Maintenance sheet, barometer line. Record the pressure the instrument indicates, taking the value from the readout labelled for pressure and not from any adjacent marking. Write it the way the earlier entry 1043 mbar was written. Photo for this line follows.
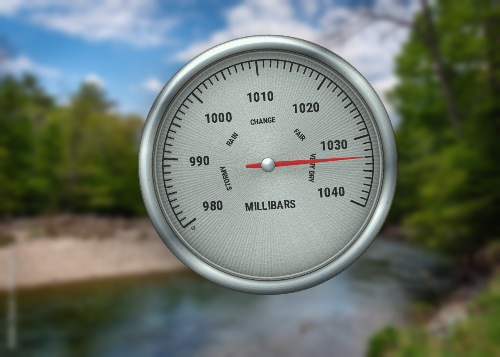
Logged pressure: 1033 mbar
